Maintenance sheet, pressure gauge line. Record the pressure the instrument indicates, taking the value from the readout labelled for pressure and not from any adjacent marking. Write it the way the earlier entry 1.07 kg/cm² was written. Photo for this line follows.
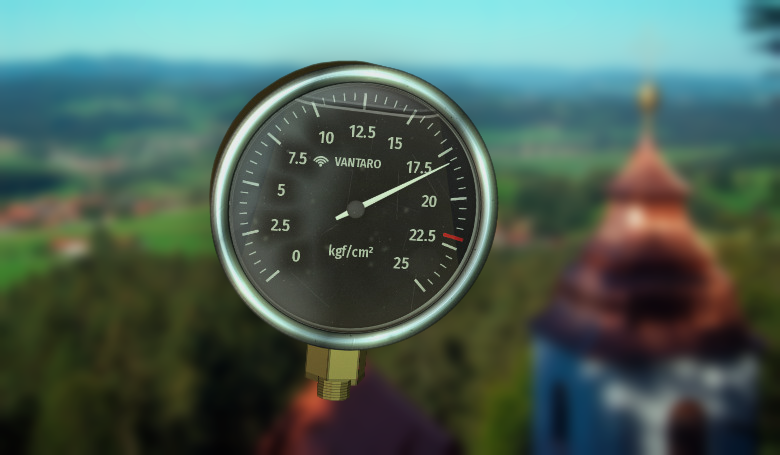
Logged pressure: 18 kg/cm²
